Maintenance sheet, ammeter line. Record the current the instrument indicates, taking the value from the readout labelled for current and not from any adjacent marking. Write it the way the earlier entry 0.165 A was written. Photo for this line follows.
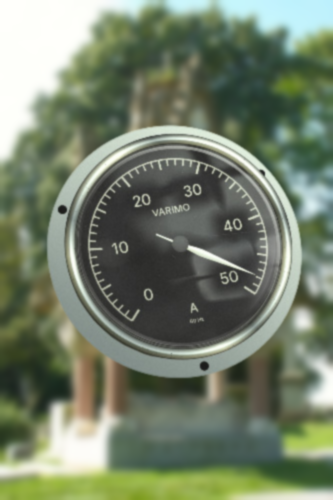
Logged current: 48 A
